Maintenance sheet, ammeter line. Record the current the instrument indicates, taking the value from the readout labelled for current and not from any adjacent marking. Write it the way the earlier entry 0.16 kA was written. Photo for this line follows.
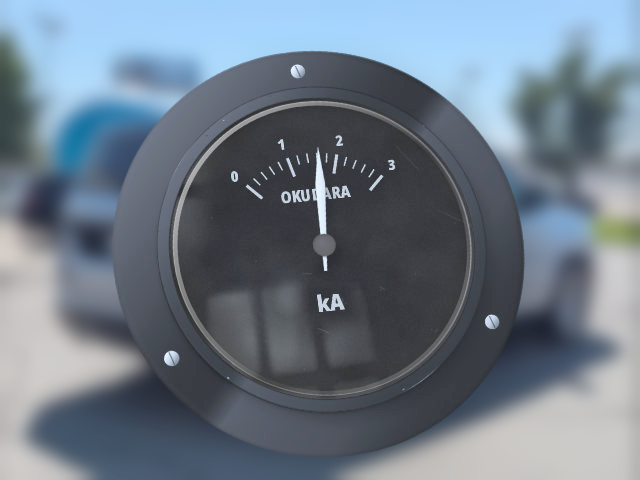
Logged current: 1.6 kA
